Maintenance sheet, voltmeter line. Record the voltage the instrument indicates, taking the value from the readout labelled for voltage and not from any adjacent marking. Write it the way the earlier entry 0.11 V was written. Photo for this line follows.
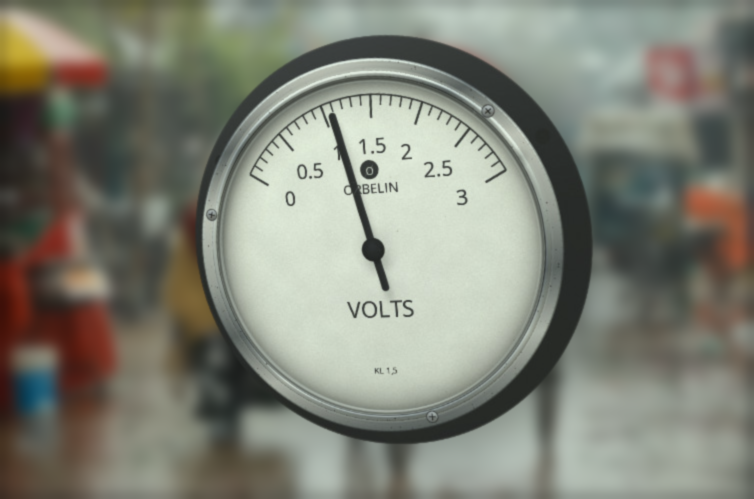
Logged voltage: 1.1 V
